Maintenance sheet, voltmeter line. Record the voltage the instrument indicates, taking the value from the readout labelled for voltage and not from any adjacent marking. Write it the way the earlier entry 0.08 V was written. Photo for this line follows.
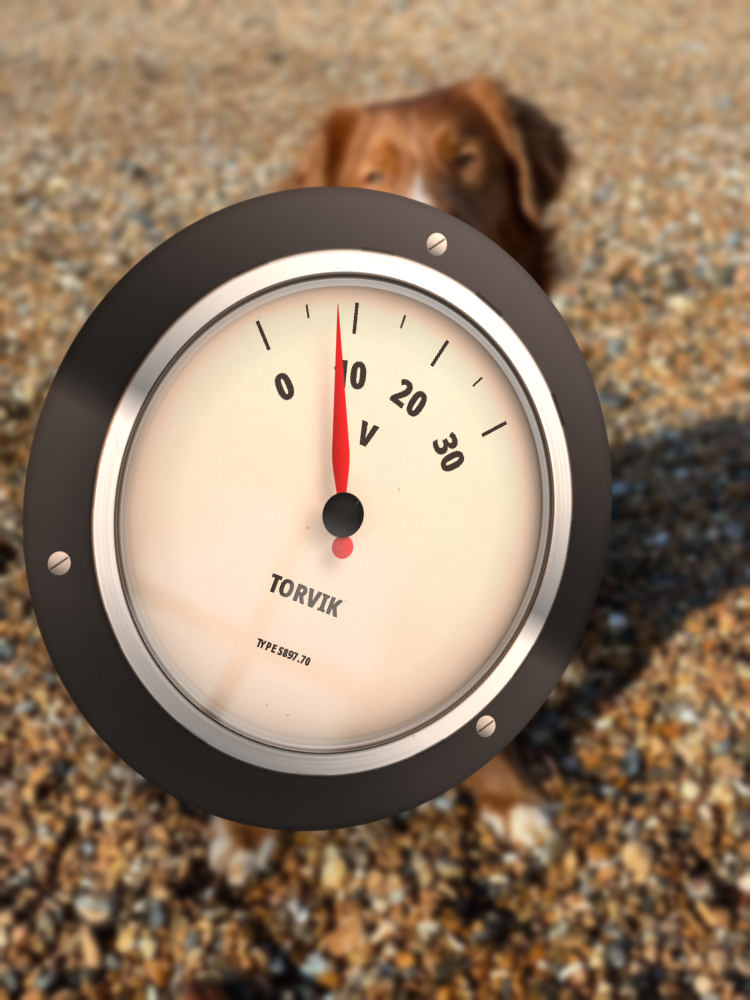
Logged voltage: 7.5 V
